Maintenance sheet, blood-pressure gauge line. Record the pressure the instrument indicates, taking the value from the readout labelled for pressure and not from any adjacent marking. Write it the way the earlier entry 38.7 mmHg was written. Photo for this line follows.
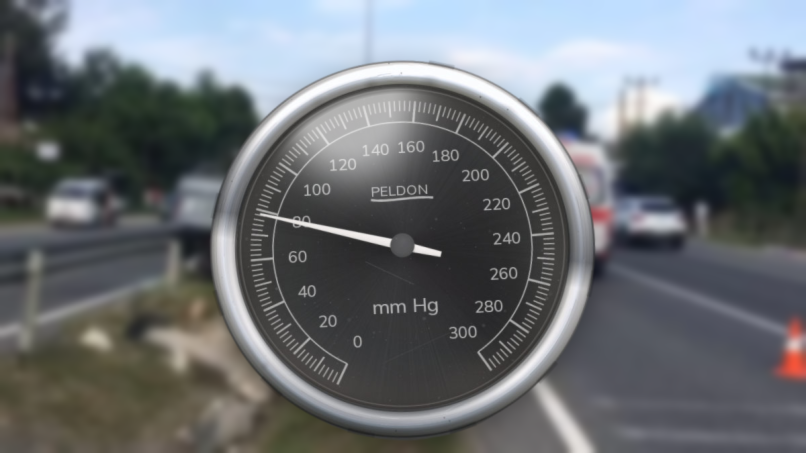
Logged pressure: 78 mmHg
